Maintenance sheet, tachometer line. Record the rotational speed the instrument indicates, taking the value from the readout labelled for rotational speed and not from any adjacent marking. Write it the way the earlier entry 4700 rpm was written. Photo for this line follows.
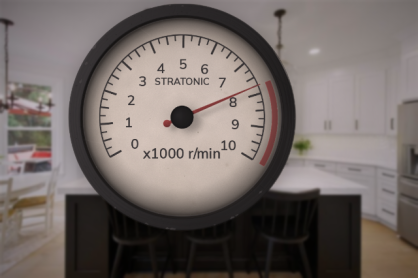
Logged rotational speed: 7750 rpm
